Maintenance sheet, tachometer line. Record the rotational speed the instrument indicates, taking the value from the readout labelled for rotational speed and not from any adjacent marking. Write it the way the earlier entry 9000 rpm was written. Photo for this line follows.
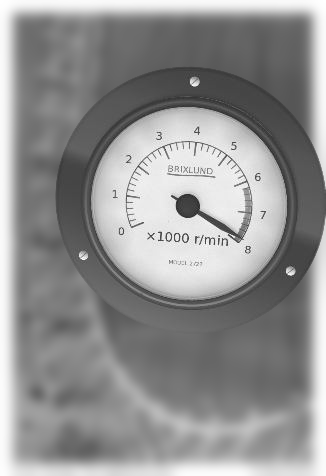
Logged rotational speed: 7800 rpm
